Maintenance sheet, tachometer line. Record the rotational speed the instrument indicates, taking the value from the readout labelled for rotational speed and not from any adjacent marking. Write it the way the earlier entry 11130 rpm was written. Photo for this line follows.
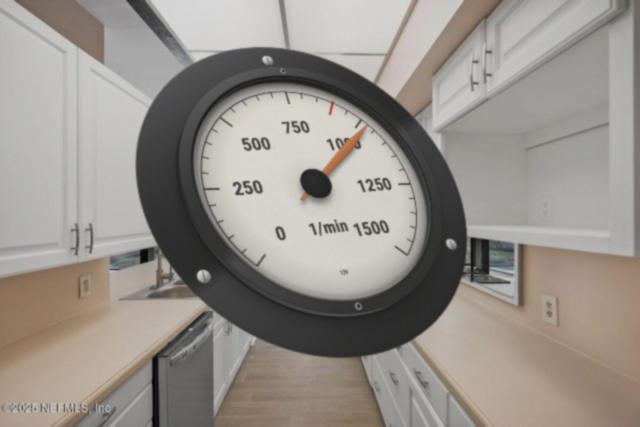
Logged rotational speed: 1025 rpm
